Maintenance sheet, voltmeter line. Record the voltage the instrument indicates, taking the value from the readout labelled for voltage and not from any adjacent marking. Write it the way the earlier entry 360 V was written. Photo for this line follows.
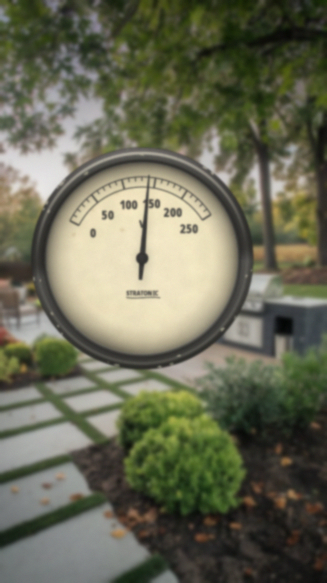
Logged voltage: 140 V
